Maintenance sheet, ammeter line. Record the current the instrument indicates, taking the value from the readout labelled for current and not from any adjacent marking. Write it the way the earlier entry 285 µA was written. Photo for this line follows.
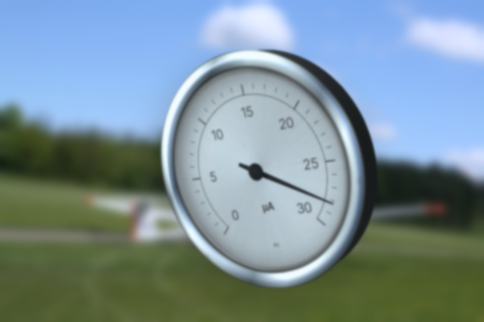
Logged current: 28 µA
